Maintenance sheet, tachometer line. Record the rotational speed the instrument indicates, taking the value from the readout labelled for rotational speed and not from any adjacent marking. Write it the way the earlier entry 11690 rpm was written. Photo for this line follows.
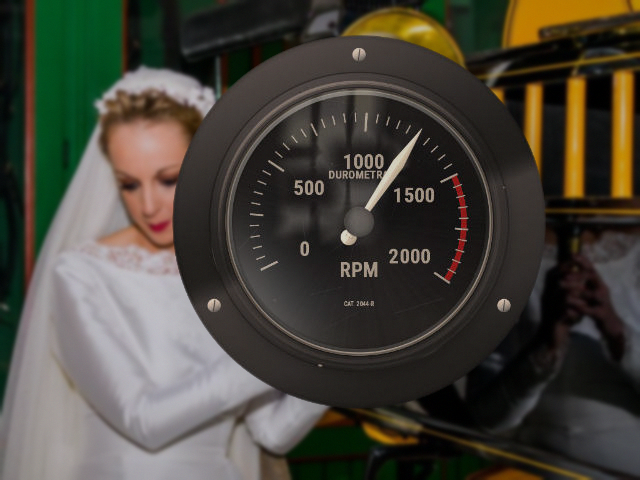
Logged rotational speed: 1250 rpm
